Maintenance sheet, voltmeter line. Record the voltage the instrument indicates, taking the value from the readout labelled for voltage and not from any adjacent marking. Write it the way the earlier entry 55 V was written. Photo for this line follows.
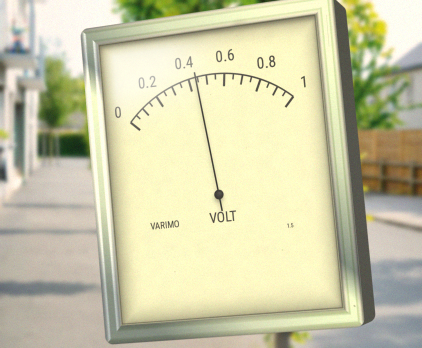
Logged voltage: 0.45 V
